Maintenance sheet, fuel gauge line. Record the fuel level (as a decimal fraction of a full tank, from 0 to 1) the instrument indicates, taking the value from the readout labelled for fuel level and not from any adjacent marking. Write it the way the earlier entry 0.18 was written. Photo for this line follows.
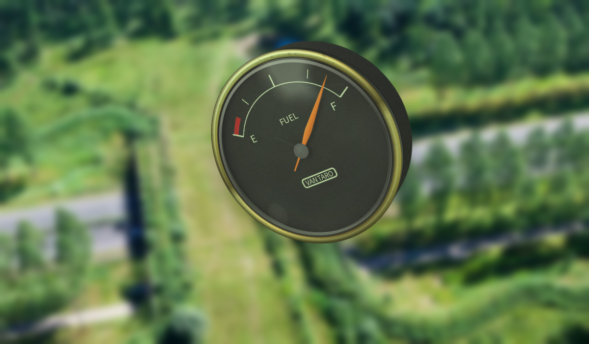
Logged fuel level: 0.875
